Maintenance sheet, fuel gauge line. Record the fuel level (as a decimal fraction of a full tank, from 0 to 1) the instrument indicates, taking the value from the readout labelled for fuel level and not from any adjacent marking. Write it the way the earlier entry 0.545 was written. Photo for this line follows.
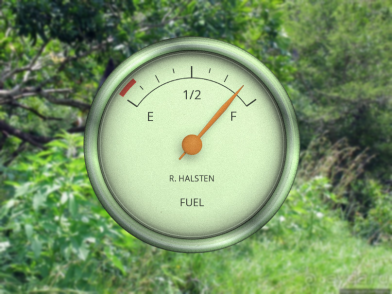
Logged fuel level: 0.875
